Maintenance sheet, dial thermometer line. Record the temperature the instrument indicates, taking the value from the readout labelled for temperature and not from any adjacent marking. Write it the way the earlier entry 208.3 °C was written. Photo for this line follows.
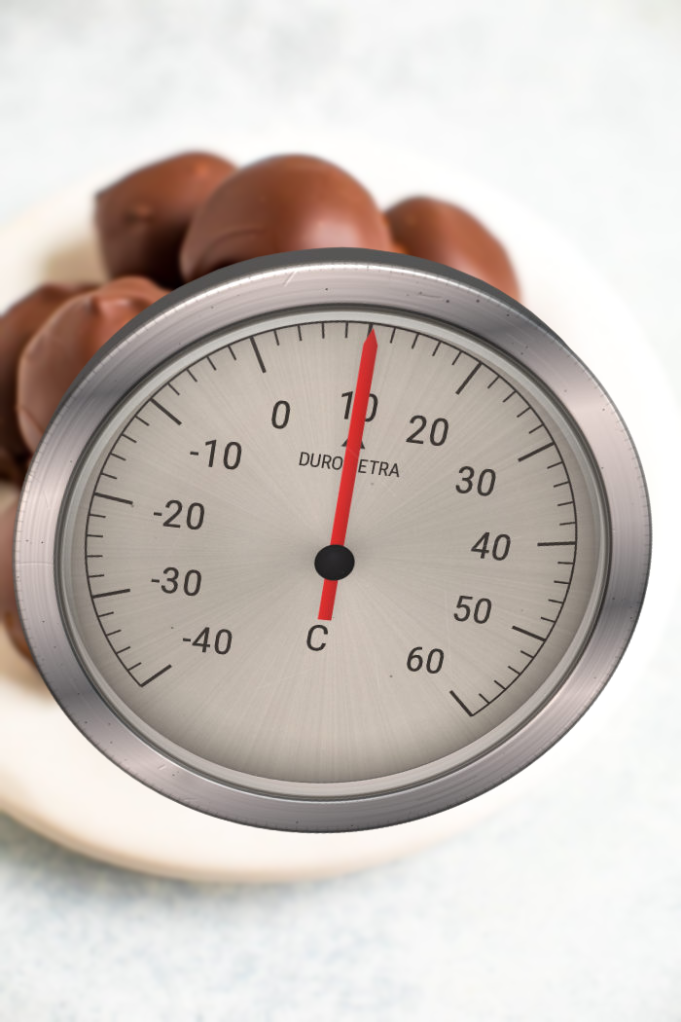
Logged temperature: 10 °C
